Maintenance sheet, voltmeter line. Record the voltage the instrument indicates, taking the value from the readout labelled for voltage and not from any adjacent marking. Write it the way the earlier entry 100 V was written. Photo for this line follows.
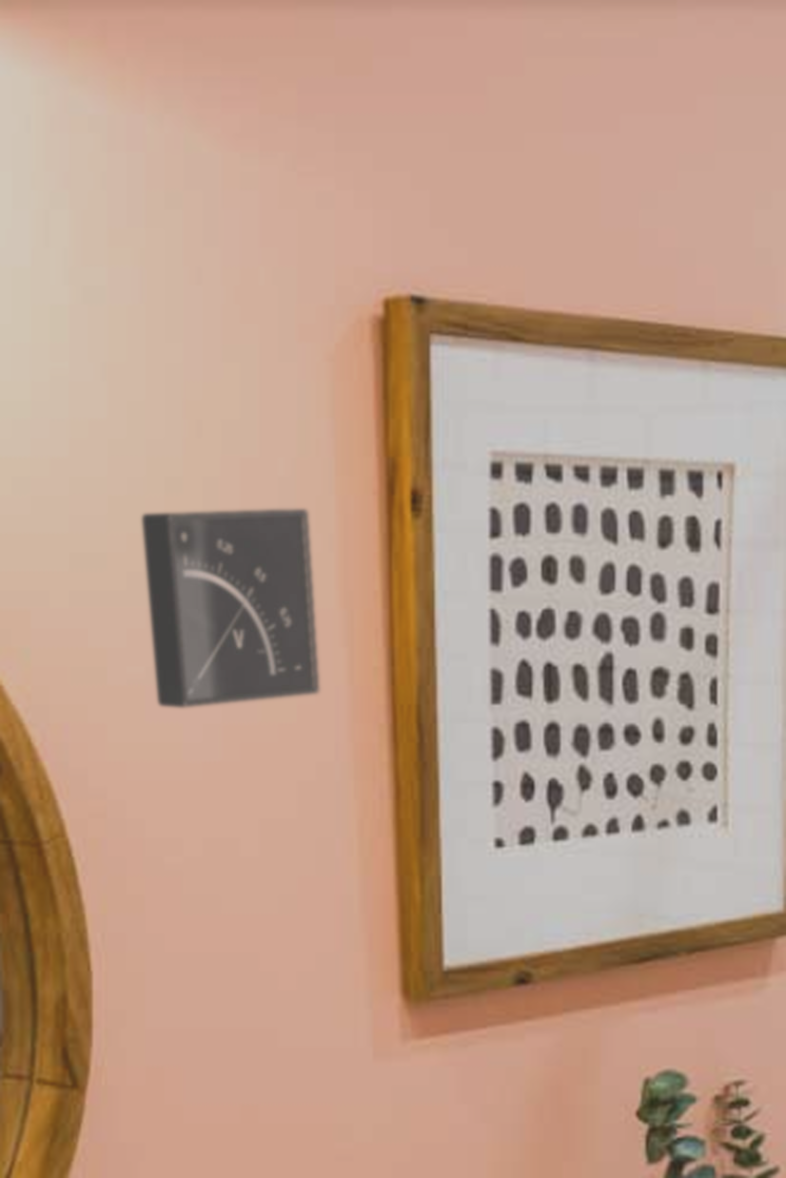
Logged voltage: 0.5 V
